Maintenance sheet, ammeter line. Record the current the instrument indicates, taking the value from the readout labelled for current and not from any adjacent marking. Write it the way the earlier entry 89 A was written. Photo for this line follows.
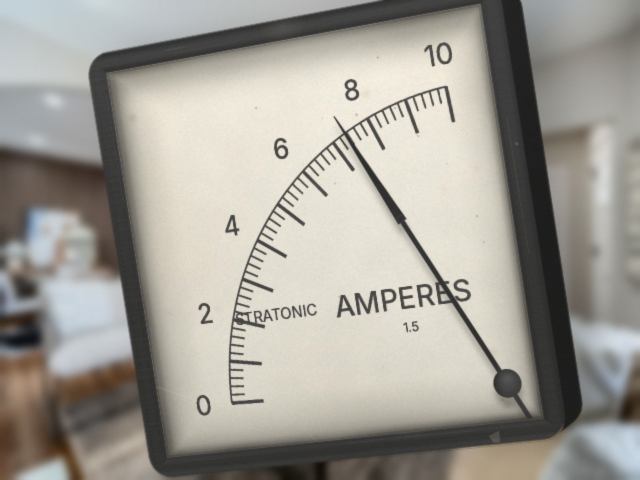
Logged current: 7.4 A
